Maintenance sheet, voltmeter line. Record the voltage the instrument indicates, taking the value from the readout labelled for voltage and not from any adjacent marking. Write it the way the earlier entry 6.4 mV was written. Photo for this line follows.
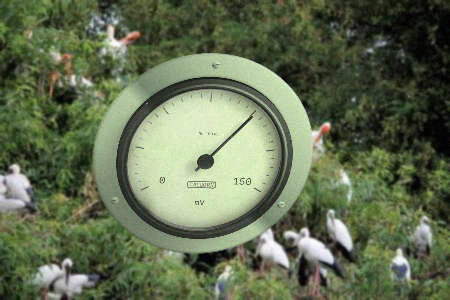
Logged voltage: 100 mV
